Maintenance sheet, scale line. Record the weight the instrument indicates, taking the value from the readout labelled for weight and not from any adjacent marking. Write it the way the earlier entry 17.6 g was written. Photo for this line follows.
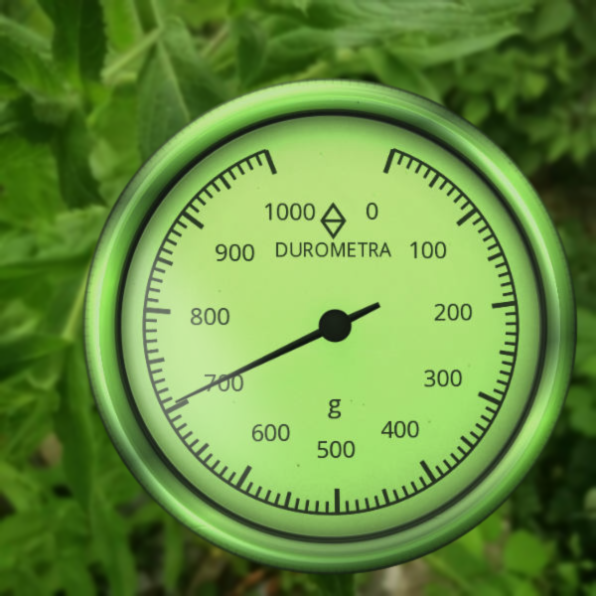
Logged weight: 705 g
